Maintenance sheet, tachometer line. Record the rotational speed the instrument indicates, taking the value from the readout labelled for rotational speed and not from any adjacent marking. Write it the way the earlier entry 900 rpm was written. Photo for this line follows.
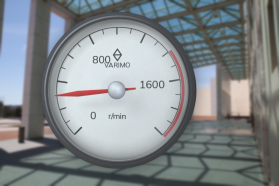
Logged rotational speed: 300 rpm
